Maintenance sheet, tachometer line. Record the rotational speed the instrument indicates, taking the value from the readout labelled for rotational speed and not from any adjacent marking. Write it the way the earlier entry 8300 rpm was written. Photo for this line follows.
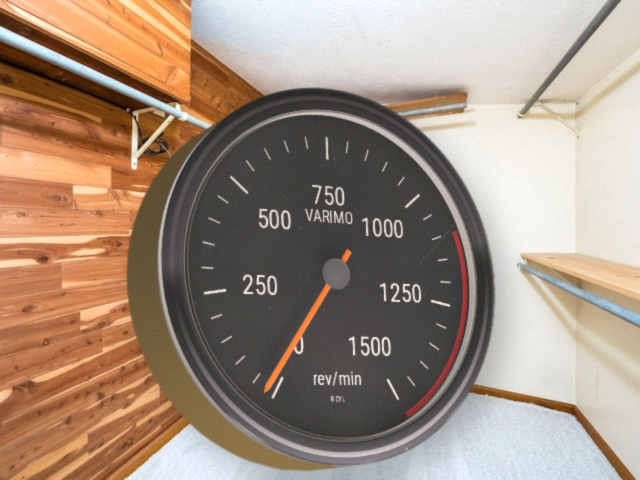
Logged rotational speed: 25 rpm
